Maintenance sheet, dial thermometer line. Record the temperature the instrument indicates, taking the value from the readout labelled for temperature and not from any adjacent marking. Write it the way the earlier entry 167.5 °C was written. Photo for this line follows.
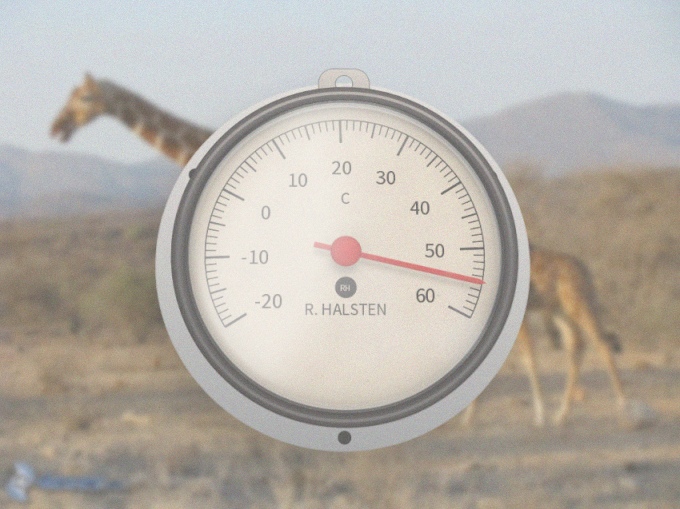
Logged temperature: 55 °C
